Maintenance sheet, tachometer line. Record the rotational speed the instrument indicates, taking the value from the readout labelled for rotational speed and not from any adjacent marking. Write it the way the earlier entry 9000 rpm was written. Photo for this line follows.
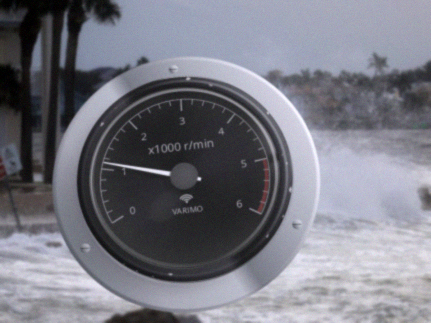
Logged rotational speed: 1100 rpm
